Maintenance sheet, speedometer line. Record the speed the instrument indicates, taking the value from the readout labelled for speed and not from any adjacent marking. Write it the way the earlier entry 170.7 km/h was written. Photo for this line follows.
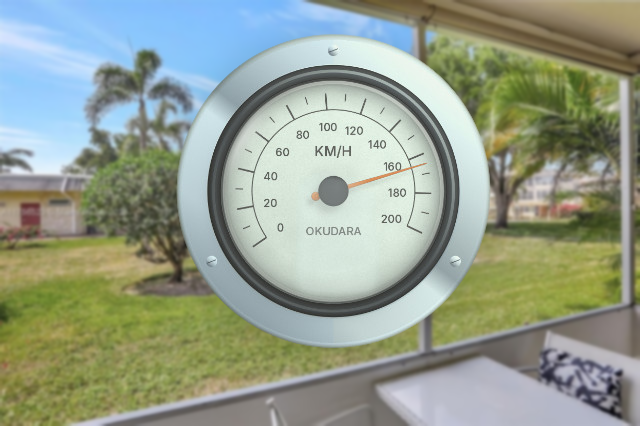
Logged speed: 165 km/h
